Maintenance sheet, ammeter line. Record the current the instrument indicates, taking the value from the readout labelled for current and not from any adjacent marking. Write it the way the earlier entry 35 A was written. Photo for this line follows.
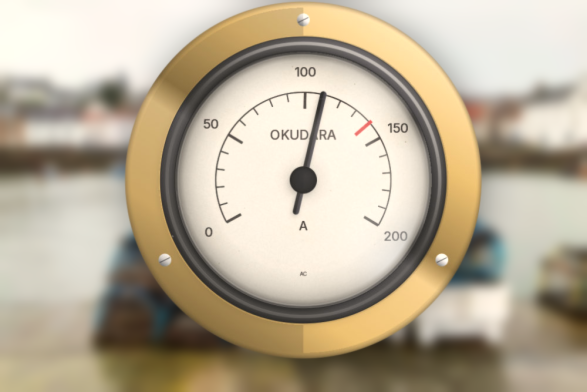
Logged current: 110 A
